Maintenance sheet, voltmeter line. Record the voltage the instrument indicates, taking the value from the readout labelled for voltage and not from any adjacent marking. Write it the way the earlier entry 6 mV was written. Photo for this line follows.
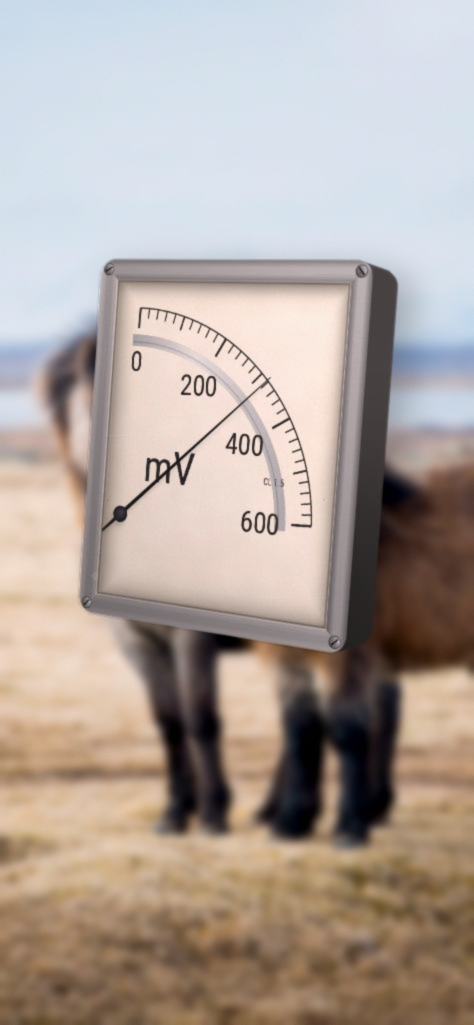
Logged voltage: 320 mV
